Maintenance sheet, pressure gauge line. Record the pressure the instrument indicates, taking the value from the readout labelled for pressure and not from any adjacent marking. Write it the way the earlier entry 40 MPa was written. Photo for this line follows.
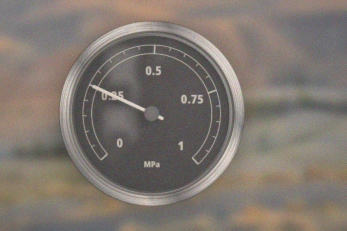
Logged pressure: 0.25 MPa
